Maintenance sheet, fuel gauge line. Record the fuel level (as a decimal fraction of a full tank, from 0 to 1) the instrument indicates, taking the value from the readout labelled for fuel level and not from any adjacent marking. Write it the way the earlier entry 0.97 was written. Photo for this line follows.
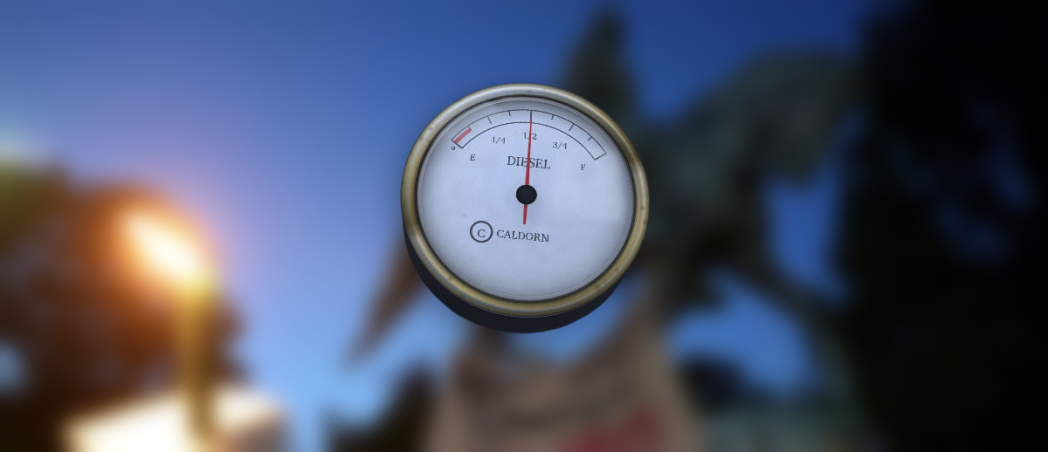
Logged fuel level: 0.5
